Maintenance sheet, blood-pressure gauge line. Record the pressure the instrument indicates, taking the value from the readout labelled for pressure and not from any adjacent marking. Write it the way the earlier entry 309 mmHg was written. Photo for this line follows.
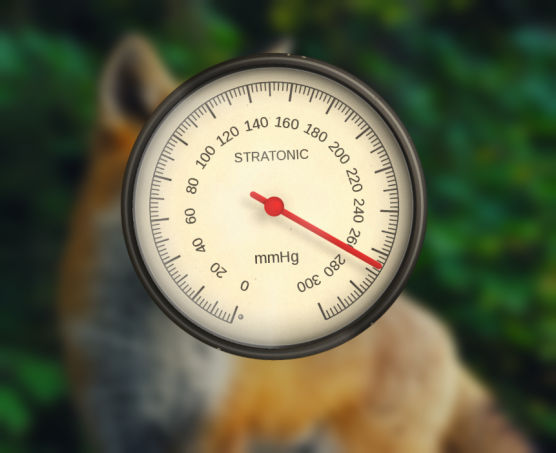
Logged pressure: 266 mmHg
